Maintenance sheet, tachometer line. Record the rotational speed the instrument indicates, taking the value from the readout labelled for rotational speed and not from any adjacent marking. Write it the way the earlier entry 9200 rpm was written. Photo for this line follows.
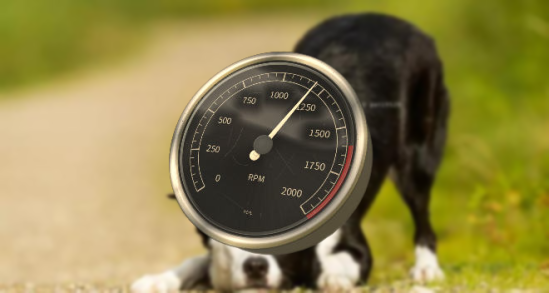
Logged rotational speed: 1200 rpm
